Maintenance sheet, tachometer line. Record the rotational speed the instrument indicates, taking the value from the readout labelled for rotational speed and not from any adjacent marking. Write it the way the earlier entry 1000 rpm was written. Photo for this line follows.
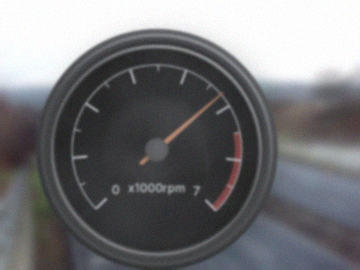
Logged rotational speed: 4750 rpm
